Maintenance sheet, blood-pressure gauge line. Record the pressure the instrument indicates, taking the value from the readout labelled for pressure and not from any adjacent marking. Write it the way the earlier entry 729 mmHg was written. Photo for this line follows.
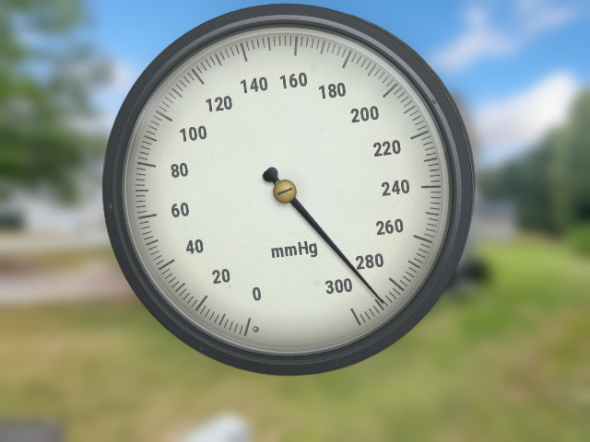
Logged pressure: 288 mmHg
